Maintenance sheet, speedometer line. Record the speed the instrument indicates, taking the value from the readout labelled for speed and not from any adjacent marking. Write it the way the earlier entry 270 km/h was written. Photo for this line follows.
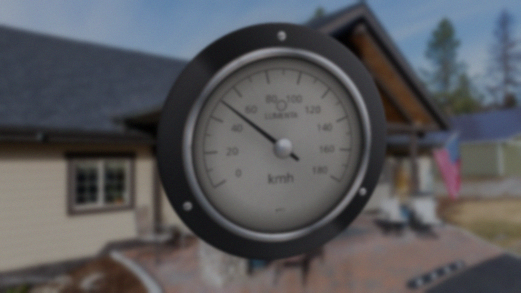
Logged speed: 50 km/h
